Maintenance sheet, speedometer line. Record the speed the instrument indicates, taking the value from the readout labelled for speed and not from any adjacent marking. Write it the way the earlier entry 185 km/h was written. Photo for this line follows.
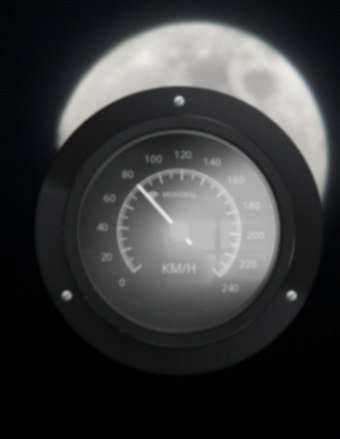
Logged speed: 80 km/h
